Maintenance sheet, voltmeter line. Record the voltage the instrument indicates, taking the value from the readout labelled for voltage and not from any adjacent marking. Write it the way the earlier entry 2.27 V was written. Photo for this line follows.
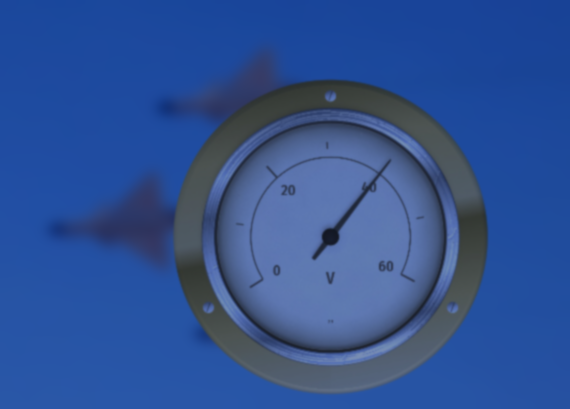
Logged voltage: 40 V
